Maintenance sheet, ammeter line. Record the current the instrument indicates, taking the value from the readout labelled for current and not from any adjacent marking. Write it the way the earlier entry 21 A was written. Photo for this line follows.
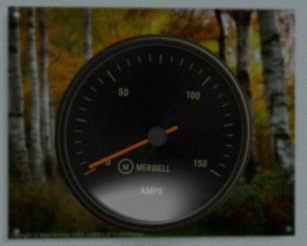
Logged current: 2.5 A
